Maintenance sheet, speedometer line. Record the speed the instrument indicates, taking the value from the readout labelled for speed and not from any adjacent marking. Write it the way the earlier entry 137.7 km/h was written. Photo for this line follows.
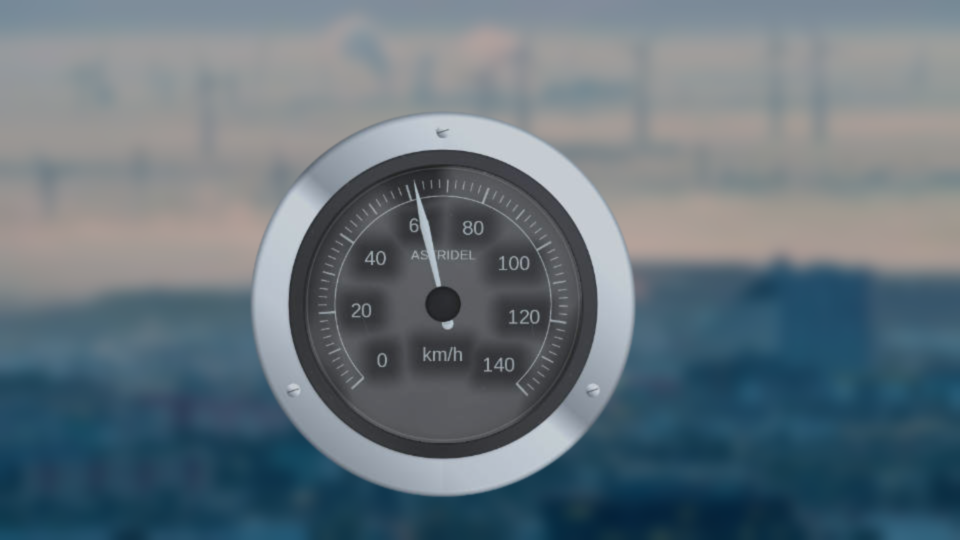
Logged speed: 62 km/h
